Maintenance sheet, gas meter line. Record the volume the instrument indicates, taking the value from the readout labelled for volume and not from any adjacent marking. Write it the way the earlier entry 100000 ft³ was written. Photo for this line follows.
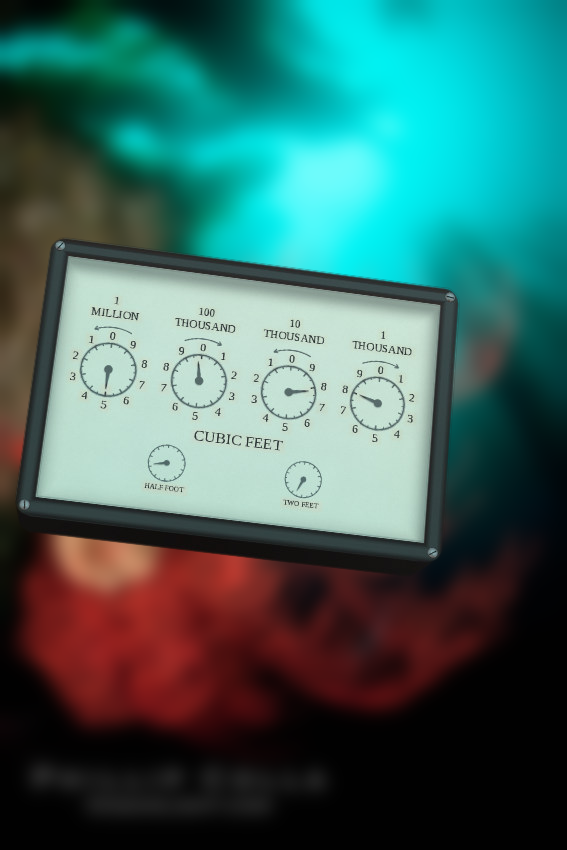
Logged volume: 497800 ft³
